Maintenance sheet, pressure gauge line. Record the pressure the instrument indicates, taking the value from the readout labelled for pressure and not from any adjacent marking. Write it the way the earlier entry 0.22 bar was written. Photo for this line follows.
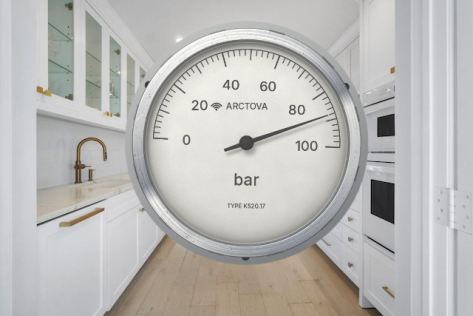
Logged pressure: 88 bar
